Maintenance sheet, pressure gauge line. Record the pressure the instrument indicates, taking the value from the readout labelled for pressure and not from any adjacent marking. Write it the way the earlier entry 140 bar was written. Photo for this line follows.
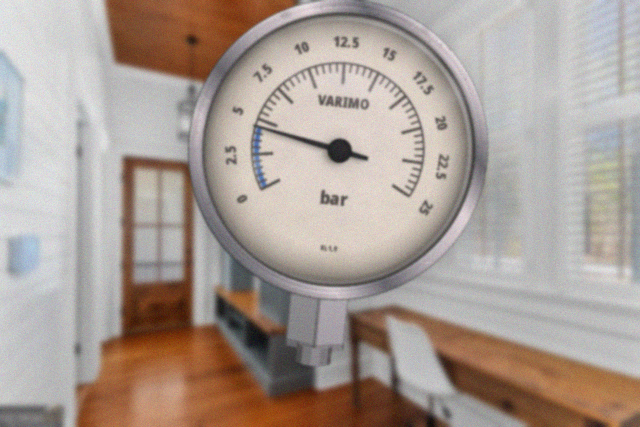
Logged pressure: 4.5 bar
